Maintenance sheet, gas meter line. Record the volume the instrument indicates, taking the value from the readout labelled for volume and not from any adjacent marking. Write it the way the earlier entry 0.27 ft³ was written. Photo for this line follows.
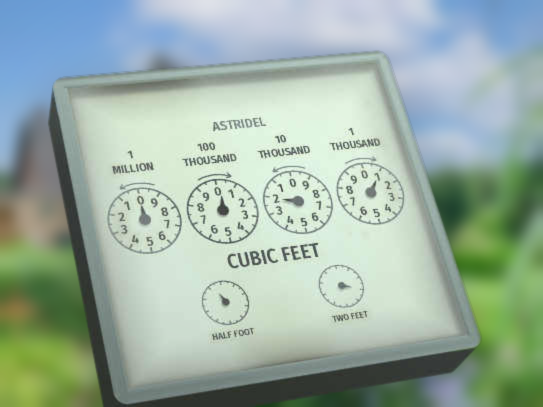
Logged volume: 2100 ft³
